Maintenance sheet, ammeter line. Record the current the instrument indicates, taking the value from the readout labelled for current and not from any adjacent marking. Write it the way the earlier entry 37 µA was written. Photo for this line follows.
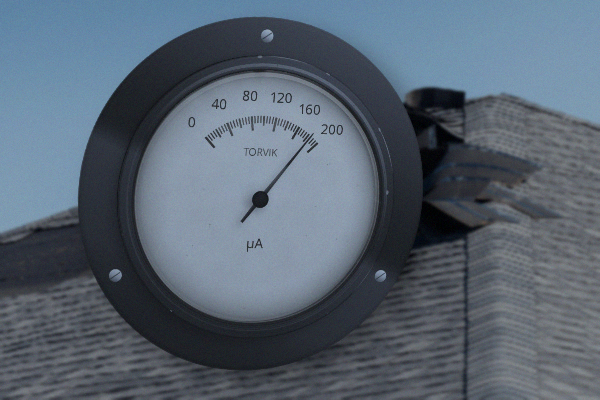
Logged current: 180 µA
